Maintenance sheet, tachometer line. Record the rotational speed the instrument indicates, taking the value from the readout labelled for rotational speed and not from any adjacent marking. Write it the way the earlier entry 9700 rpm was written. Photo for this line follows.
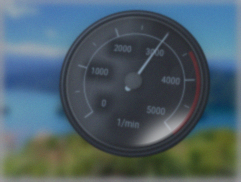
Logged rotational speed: 3000 rpm
